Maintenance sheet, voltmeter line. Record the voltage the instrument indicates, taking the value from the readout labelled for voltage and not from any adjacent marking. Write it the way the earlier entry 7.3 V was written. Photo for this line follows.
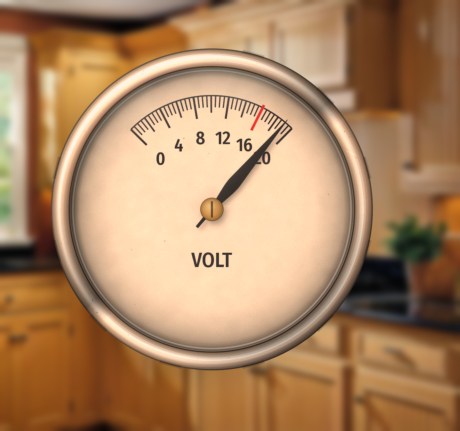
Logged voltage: 19 V
